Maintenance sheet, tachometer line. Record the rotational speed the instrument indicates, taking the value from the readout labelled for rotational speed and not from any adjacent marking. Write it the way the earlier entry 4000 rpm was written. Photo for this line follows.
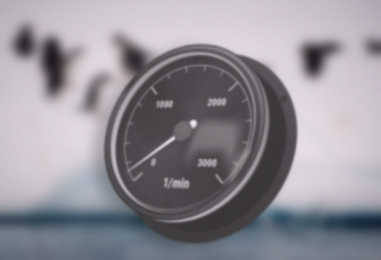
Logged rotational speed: 100 rpm
